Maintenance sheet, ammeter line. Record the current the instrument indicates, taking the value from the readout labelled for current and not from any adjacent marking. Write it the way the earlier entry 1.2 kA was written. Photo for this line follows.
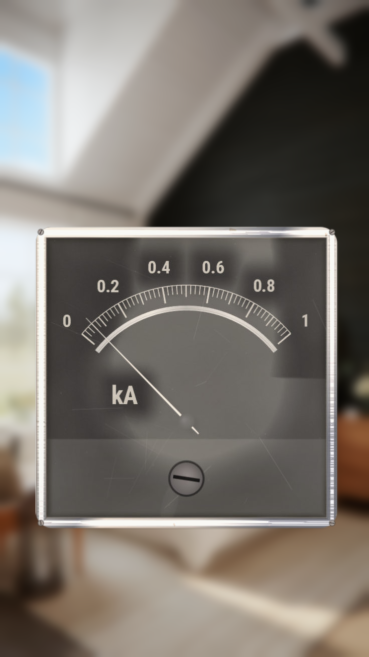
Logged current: 0.06 kA
